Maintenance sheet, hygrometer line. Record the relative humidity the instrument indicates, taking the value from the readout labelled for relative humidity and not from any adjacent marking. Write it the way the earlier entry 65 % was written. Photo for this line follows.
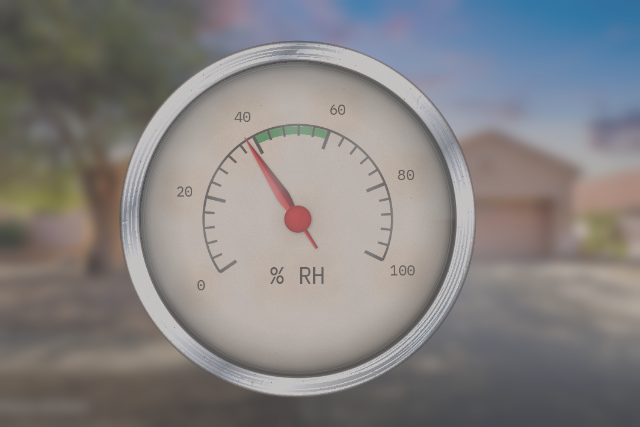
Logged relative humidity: 38 %
